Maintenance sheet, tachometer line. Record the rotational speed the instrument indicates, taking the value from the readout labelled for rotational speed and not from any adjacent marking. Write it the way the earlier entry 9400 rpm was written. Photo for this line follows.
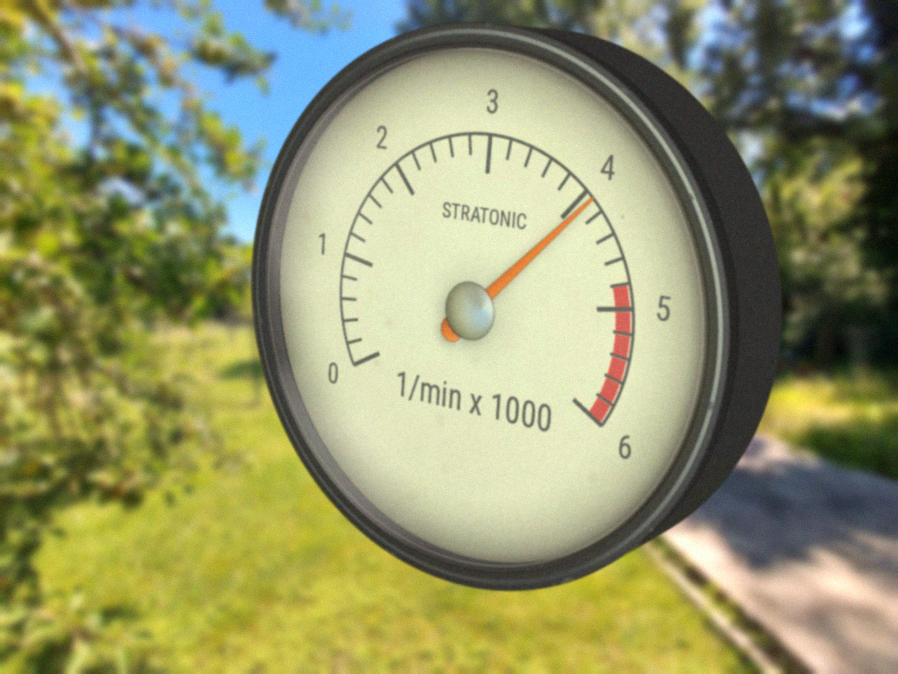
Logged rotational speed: 4100 rpm
